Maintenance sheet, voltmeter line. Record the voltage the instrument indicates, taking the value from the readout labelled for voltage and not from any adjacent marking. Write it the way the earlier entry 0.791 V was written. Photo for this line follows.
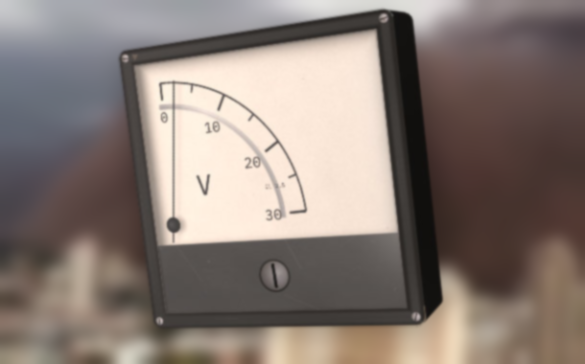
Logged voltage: 2.5 V
